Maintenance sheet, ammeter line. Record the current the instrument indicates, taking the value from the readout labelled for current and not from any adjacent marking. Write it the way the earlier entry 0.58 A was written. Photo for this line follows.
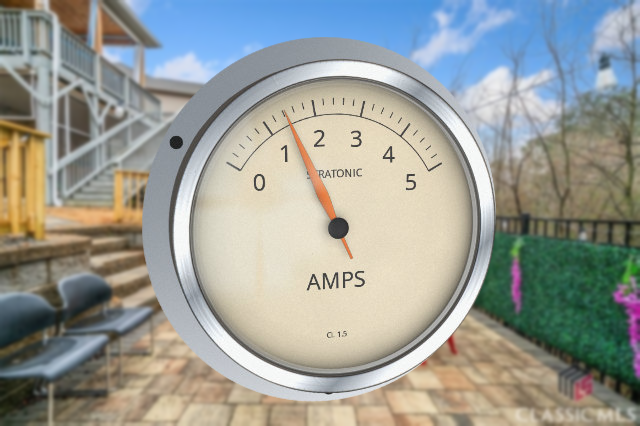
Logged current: 1.4 A
